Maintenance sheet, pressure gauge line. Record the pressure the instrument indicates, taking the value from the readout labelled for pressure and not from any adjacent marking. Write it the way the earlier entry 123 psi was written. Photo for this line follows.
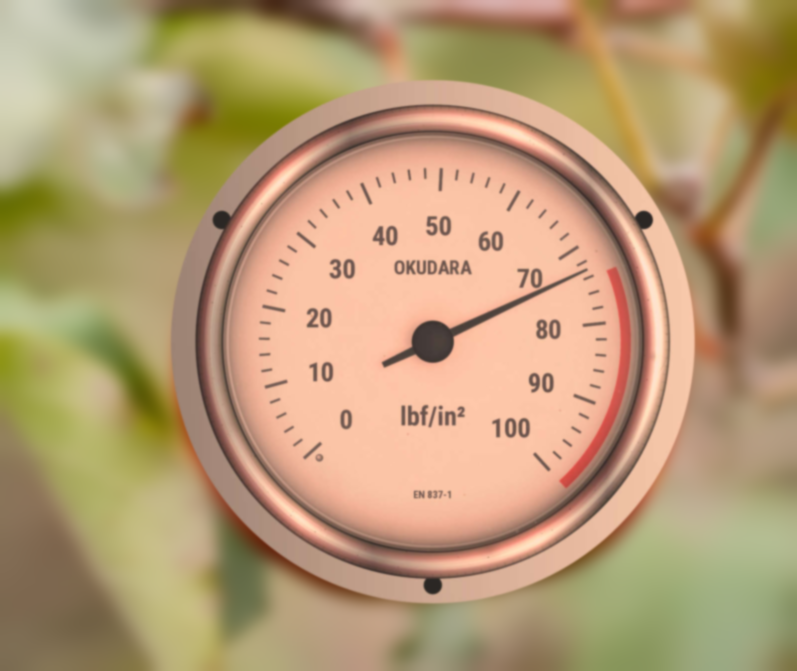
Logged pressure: 73 psi
